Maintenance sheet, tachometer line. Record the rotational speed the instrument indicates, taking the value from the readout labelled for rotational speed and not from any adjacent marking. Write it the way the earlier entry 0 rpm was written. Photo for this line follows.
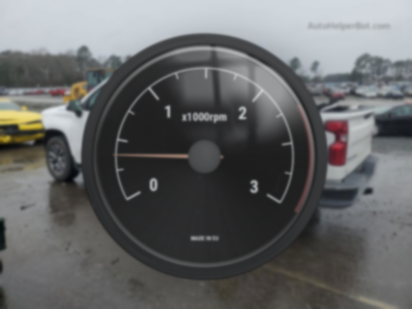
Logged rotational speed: 375 rpm
